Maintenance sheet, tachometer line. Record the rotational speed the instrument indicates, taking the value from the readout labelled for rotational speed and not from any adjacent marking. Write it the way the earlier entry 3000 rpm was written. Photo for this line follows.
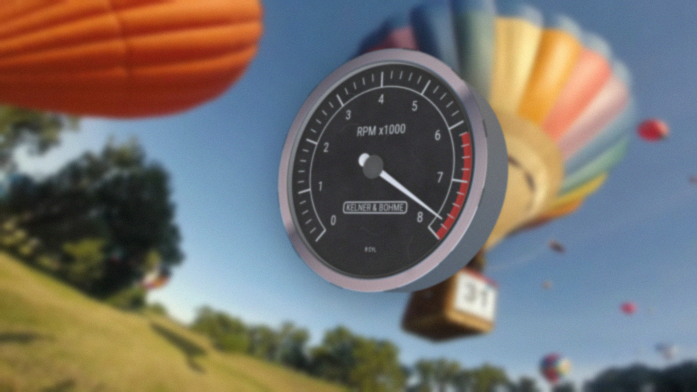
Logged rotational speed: 7700 rpm
